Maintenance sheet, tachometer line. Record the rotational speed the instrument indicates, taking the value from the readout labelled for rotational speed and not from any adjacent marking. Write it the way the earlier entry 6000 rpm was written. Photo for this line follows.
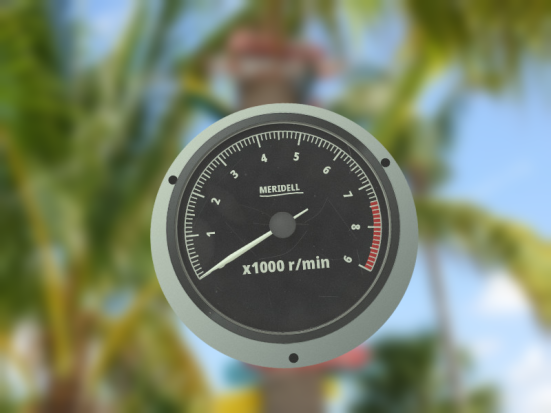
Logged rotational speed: 0 rpm
